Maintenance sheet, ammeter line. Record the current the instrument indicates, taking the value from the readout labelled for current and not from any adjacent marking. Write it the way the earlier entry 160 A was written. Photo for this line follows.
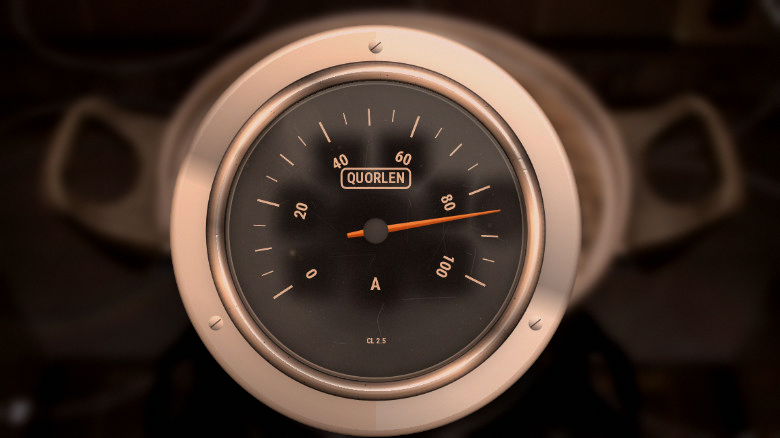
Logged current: 85 A
